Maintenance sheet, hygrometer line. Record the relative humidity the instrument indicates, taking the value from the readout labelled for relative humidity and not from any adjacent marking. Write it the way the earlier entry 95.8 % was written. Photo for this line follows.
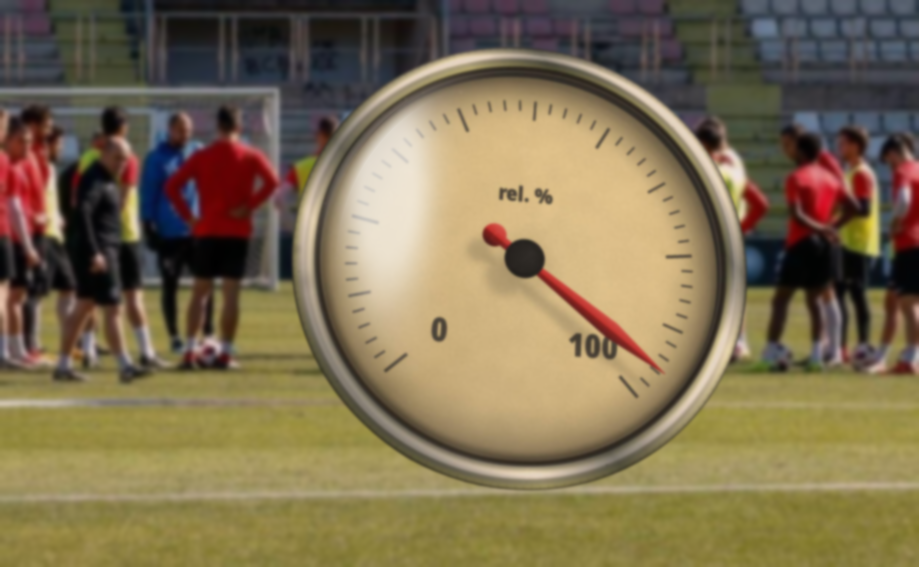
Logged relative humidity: 96 %
